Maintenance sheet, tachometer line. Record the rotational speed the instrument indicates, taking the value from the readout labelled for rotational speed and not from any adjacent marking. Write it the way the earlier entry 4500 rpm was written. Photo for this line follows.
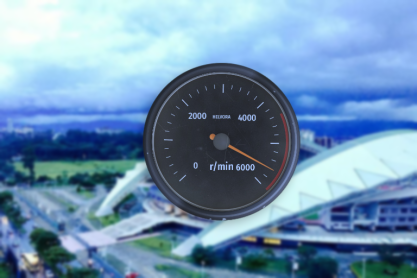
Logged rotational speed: 5600 rpm
